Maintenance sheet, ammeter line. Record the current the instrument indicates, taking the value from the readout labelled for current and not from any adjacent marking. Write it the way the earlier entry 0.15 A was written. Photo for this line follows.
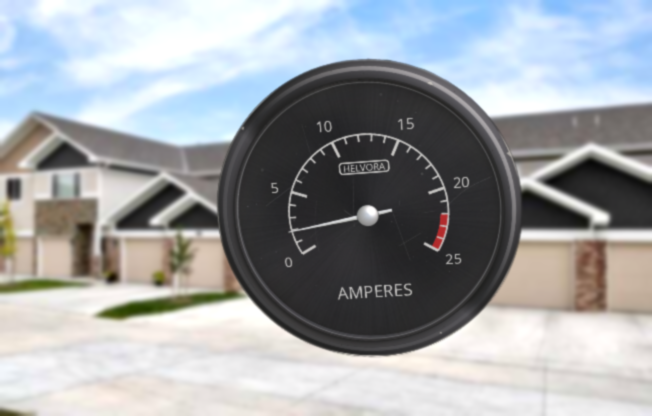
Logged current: 2 A
